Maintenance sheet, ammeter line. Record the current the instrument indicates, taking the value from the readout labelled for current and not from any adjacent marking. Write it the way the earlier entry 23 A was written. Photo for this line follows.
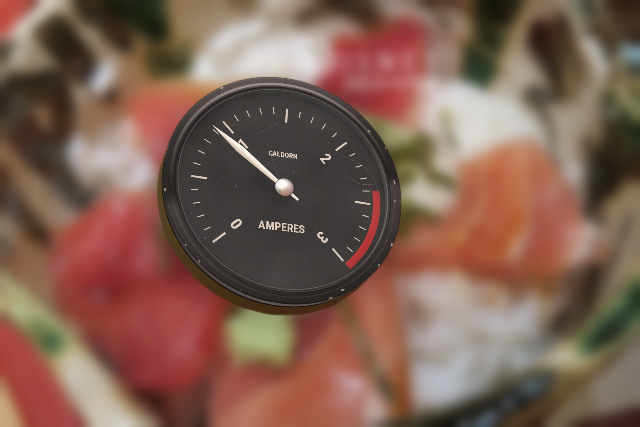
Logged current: 0.9 A
